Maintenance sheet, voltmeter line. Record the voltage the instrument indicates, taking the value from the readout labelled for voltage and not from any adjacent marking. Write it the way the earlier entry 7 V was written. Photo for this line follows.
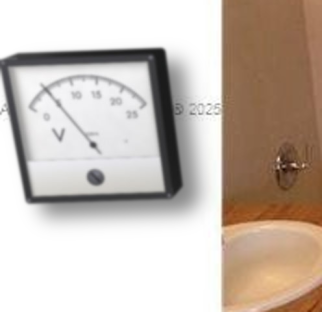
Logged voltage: 5 V
